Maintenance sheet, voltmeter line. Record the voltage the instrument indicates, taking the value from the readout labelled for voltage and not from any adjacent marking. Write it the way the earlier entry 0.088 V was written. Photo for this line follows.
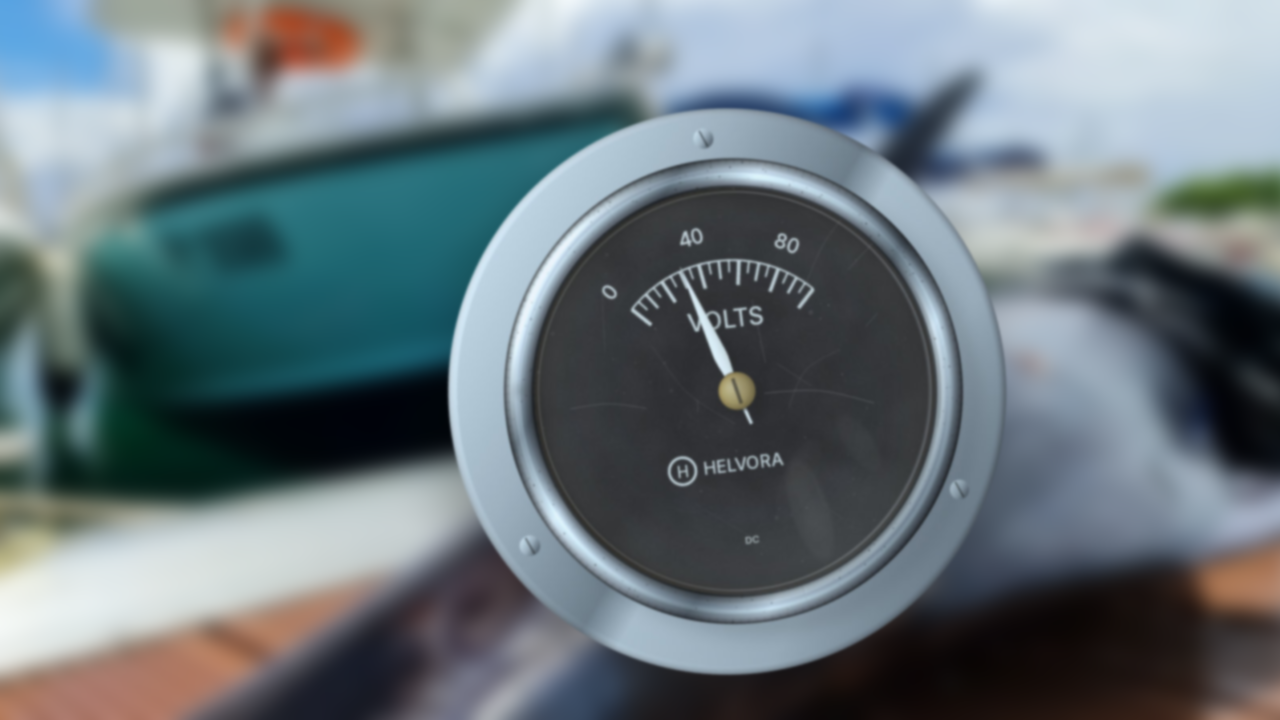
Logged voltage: 30 V
